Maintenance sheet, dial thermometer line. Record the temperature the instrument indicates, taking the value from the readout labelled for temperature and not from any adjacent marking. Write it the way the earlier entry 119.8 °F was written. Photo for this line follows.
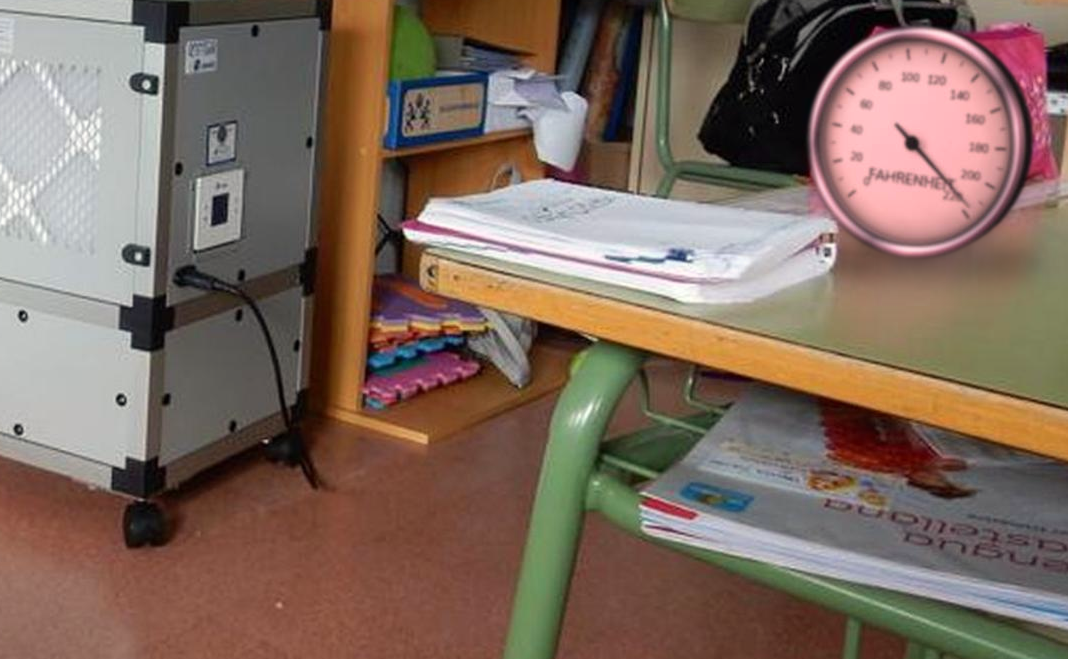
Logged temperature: 215 °F
